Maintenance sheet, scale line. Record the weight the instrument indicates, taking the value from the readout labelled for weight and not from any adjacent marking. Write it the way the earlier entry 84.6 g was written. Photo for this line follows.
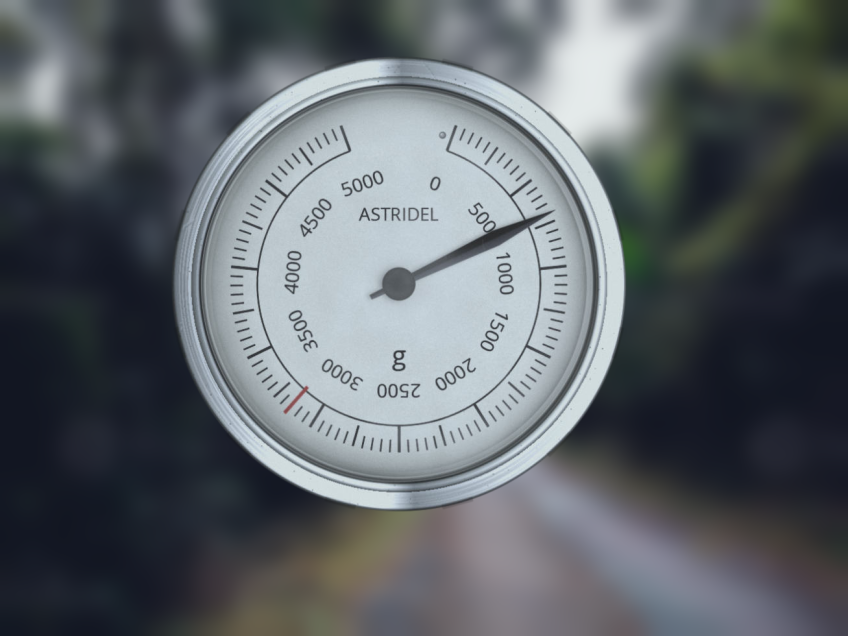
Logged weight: 700 g
